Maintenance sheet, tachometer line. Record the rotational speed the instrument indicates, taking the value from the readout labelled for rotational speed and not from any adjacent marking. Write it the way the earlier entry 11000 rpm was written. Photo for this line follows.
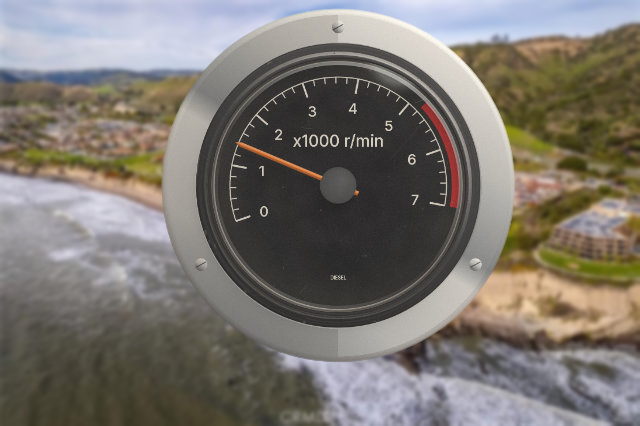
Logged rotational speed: 1400 rpm
